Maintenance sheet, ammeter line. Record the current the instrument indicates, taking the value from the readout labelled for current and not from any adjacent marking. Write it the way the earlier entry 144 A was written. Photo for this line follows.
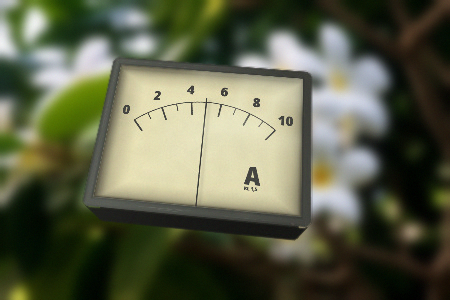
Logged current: 5 A
